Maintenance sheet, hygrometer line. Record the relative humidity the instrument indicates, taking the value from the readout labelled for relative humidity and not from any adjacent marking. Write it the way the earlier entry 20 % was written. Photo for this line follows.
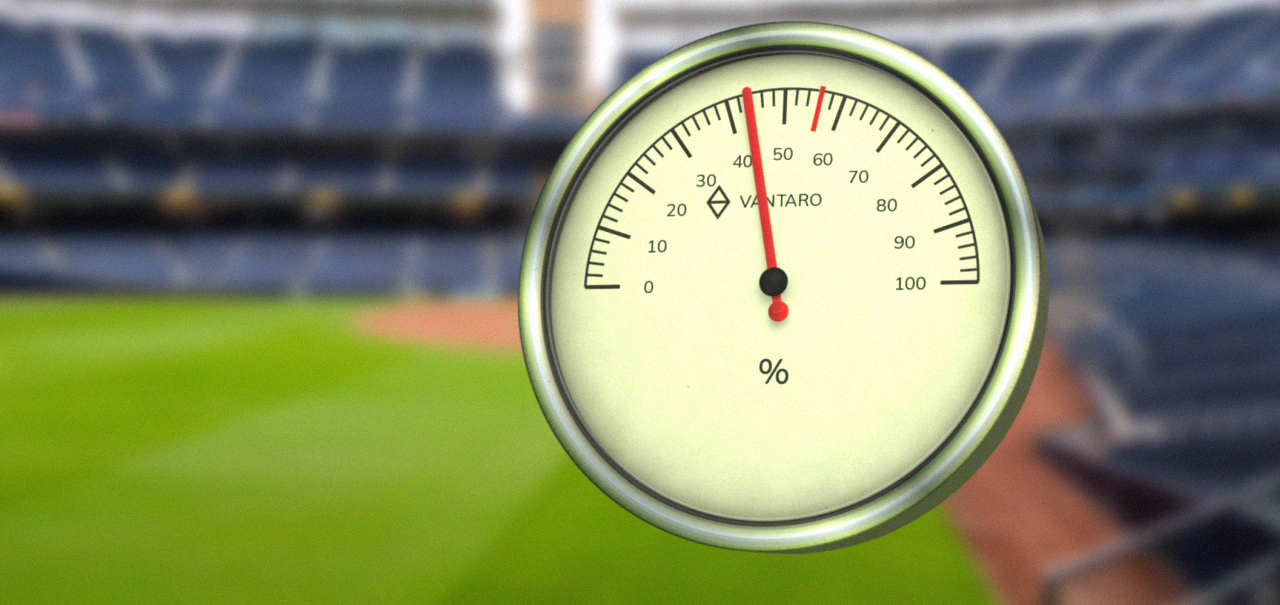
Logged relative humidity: 44 %
